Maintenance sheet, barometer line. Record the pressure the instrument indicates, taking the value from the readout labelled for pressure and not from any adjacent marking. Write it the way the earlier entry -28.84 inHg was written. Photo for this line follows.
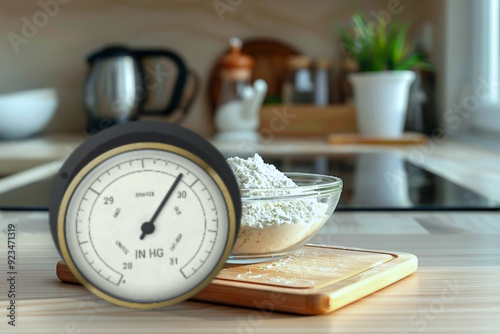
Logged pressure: 29.85 inHg
